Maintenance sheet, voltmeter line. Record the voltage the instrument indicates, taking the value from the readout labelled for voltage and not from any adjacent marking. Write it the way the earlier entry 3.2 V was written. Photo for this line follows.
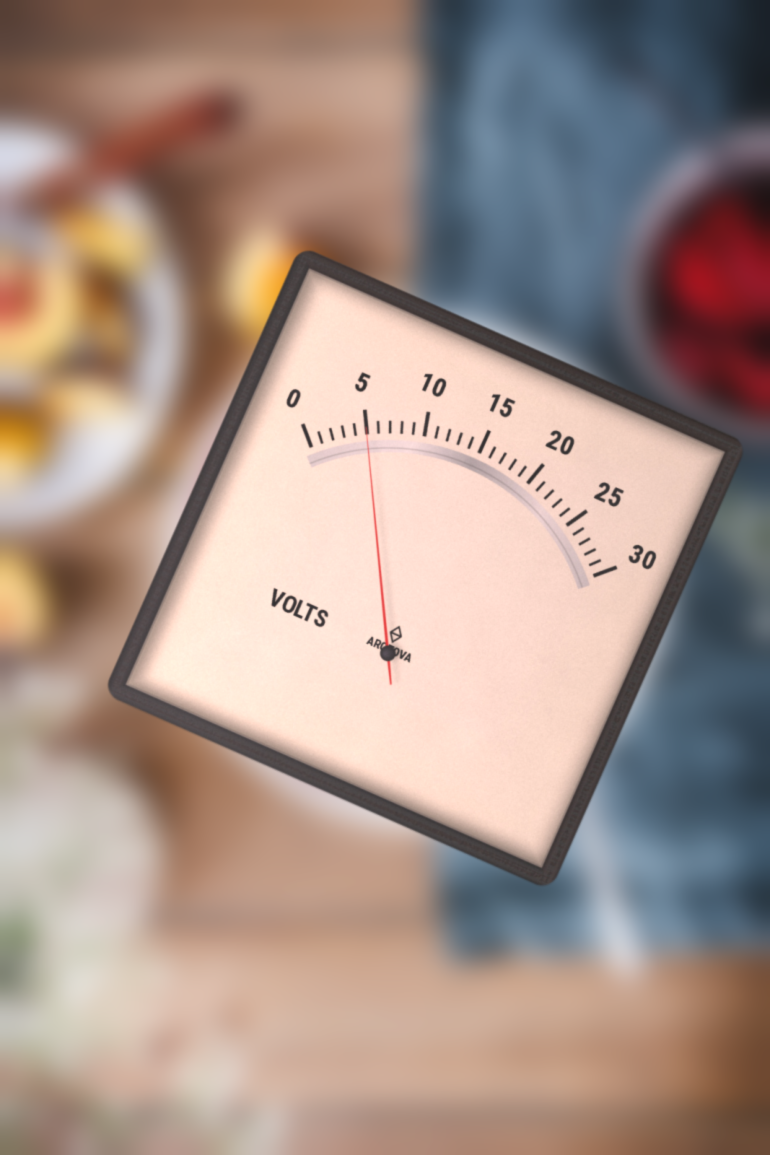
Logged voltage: 5 V
